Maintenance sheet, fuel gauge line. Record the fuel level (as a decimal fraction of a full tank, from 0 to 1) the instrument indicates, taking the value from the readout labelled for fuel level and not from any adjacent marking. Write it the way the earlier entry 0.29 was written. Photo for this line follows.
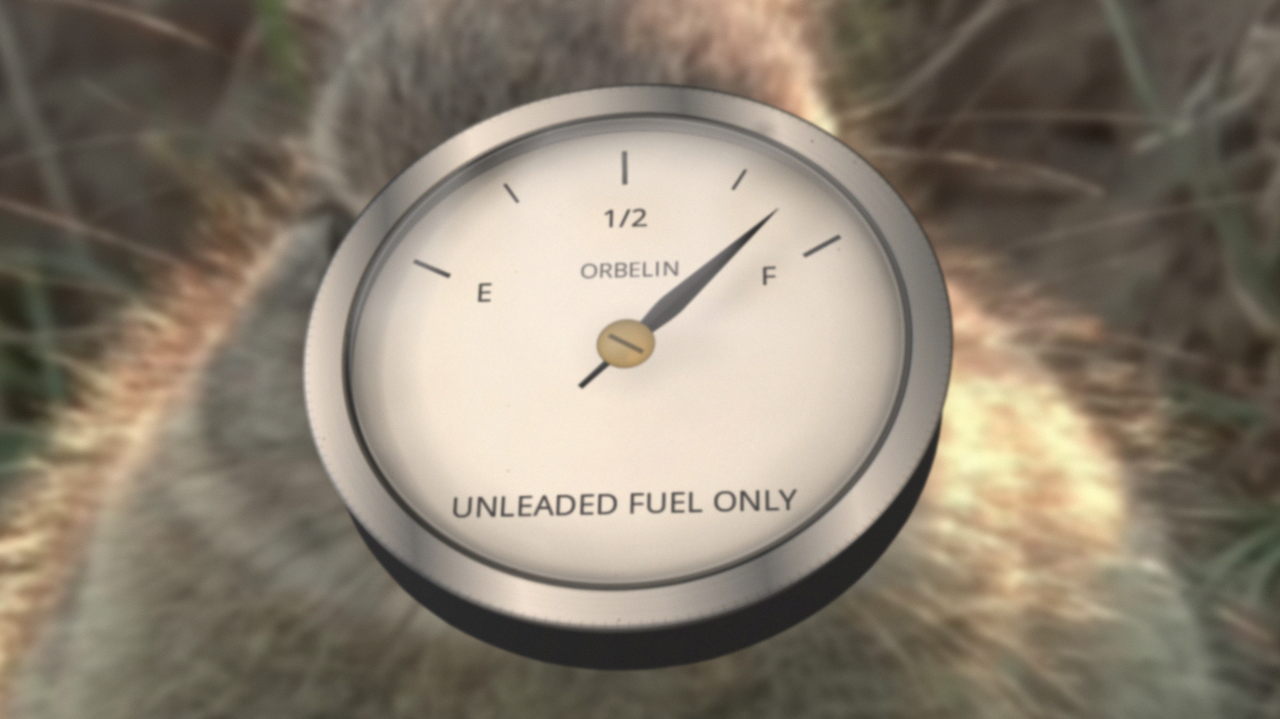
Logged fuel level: 0.875
